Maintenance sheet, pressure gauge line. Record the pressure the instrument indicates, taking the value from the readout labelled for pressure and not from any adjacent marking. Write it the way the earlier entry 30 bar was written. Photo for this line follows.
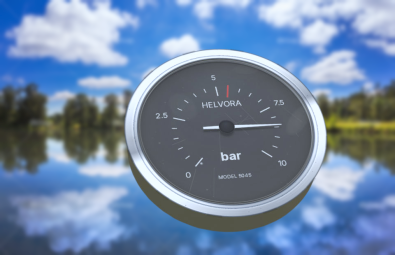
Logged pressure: 8.5 bar
